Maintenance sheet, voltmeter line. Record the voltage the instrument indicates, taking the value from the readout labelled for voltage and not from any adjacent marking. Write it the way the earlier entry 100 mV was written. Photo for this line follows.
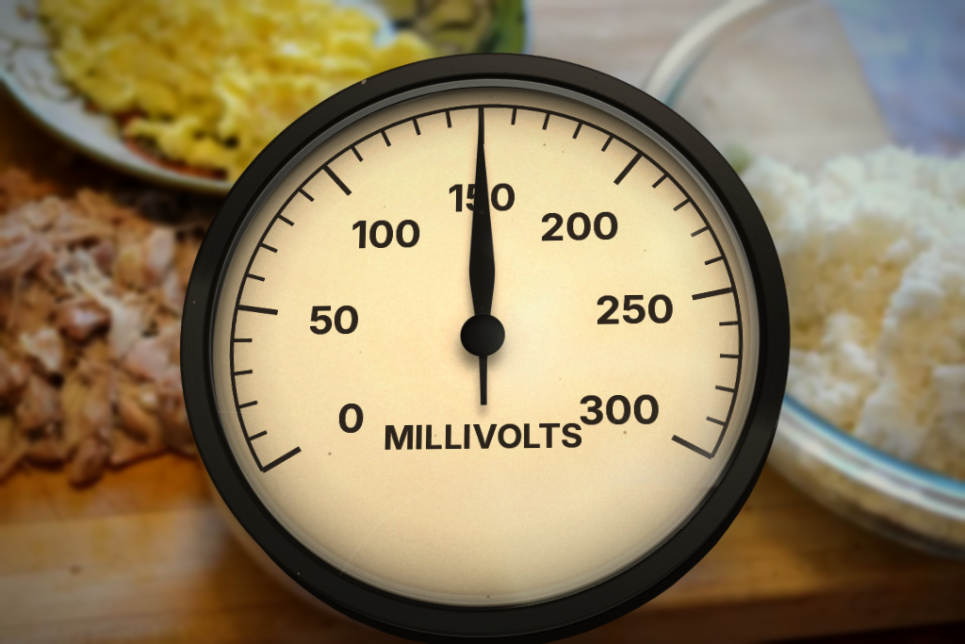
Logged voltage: 150 mV
